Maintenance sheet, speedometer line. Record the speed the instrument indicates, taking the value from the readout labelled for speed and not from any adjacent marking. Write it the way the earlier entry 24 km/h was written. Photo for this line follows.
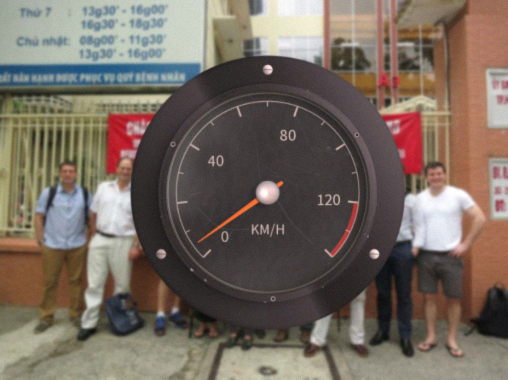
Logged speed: 5 km/h
